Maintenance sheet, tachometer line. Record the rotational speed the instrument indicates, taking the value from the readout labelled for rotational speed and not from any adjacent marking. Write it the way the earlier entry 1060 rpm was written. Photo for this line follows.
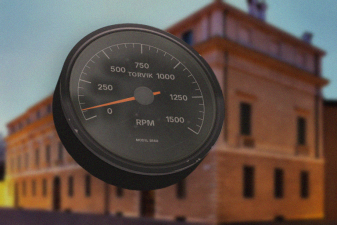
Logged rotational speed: 50 rpm
